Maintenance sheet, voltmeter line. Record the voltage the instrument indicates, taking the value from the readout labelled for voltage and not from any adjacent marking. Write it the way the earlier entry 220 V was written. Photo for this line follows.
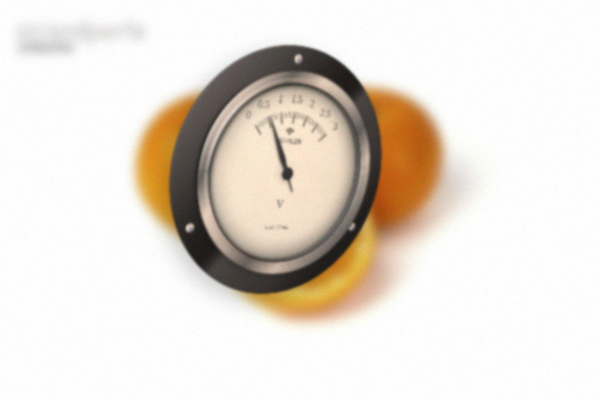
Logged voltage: 0.5 V
